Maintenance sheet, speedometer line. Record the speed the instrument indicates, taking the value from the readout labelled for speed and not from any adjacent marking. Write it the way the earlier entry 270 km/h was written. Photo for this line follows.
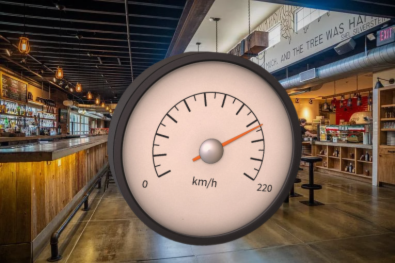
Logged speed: 165 km/h
